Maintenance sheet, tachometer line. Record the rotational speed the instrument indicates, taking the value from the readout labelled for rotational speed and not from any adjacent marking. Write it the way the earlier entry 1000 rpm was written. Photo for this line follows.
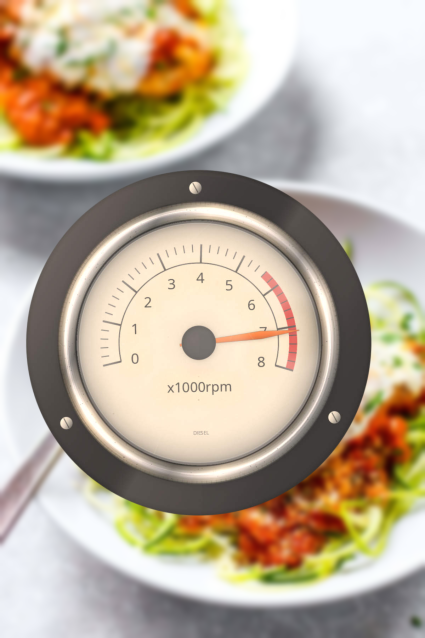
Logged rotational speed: 7100 rpm
